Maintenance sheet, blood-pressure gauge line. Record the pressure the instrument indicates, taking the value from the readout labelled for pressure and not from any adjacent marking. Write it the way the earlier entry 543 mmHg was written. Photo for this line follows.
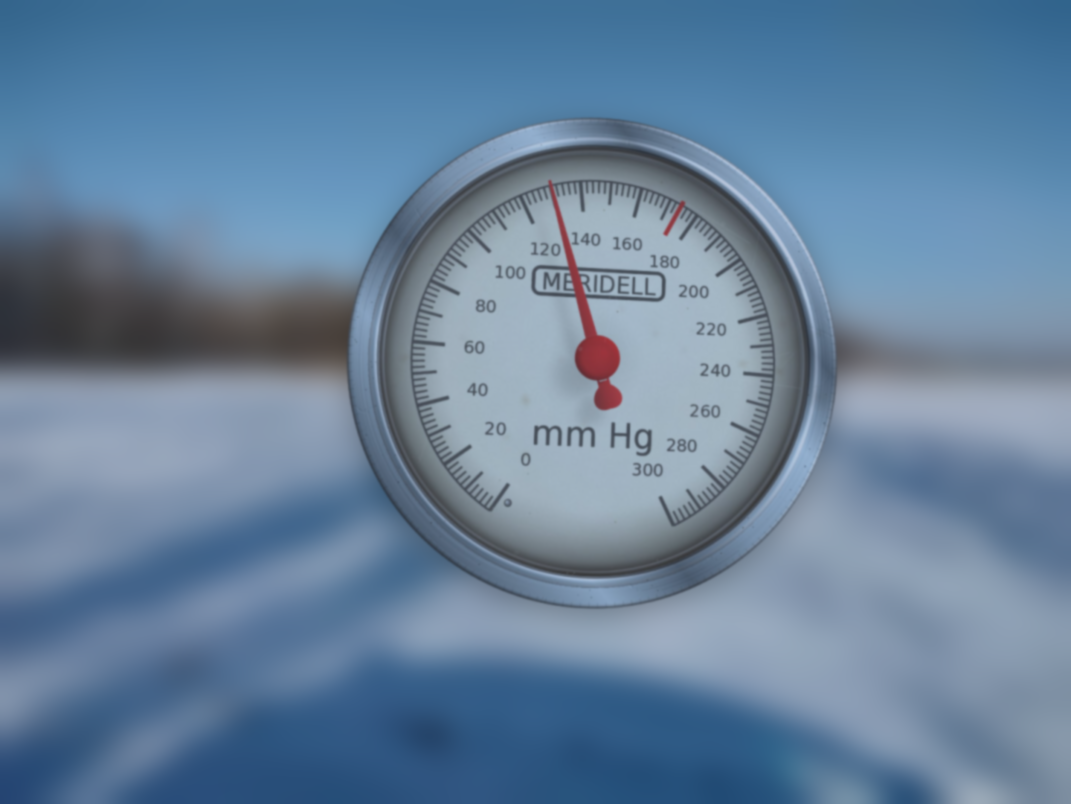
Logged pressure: 130 mmHg
